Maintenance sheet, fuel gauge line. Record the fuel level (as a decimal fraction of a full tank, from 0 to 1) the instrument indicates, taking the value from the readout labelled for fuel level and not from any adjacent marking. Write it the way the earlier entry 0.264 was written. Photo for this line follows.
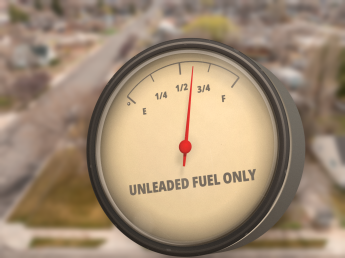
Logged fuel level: 0.625
